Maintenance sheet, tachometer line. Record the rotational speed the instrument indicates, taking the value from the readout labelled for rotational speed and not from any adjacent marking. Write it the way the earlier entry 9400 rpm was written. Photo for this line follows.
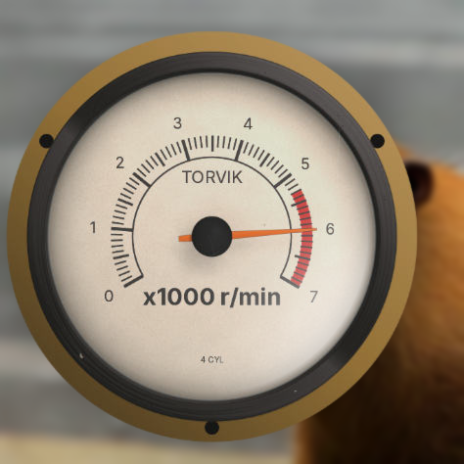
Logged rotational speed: 6000 rpm
